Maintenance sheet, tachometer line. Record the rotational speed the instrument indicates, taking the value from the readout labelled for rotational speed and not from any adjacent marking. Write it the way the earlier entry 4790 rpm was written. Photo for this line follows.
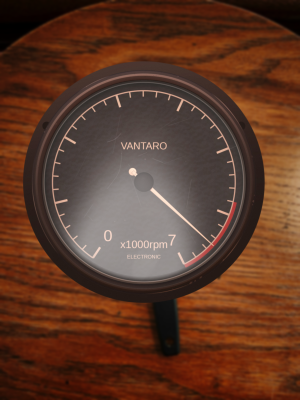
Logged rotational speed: 6500 rpm
